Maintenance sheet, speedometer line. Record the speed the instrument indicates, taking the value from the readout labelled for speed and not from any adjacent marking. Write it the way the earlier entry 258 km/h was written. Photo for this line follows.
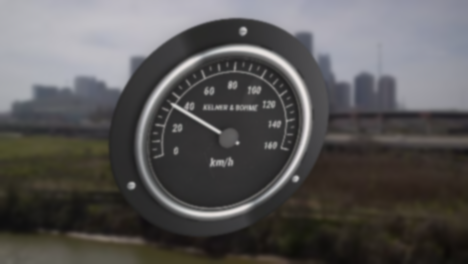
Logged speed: 35 km/h
